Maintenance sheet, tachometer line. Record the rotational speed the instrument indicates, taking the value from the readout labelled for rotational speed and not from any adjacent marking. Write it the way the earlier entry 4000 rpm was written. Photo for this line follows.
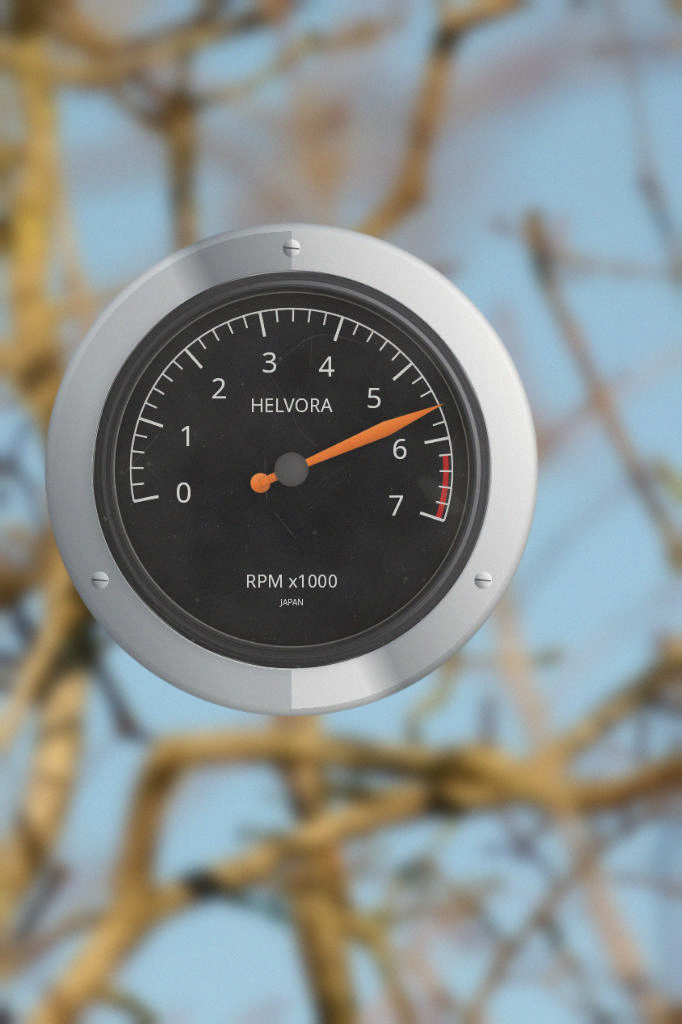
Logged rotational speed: 5600 rpm
